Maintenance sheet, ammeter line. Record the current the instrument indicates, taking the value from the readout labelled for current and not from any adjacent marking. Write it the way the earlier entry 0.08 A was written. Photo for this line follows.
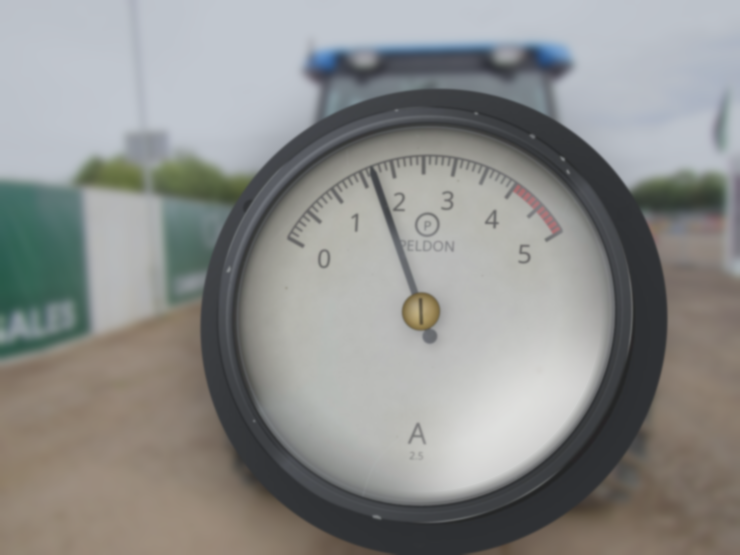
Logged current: 1.7 A
